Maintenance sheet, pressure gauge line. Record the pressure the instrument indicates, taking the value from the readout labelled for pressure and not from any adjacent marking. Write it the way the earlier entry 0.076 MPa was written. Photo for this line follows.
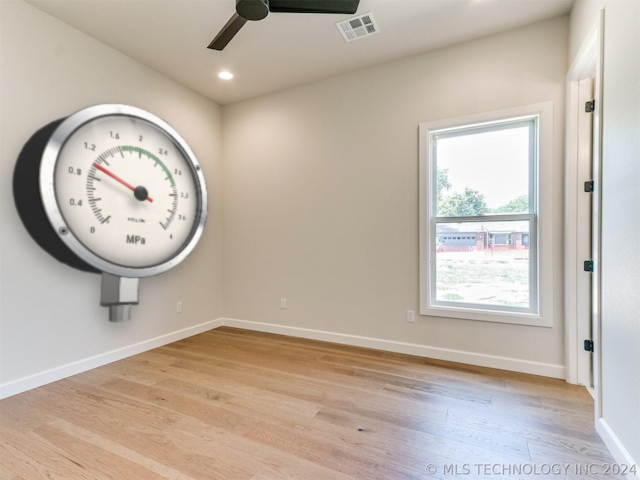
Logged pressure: 1 MPa
